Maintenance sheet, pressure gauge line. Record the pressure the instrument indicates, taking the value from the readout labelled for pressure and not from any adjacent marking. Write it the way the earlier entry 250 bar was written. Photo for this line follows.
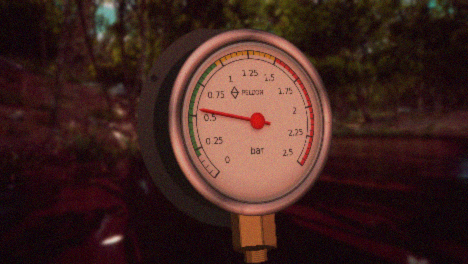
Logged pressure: 0.55 bar
